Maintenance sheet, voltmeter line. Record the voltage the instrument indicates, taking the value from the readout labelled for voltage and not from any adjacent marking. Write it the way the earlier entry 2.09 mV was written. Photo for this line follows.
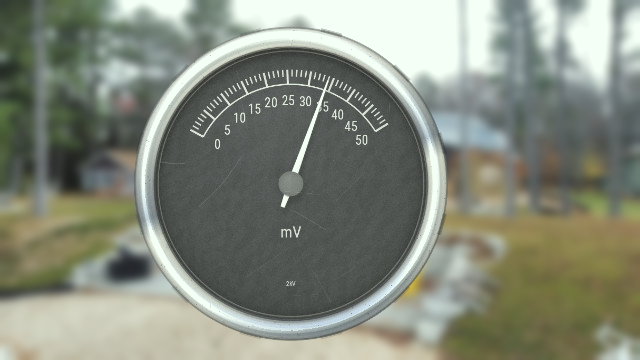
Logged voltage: 34 mV
